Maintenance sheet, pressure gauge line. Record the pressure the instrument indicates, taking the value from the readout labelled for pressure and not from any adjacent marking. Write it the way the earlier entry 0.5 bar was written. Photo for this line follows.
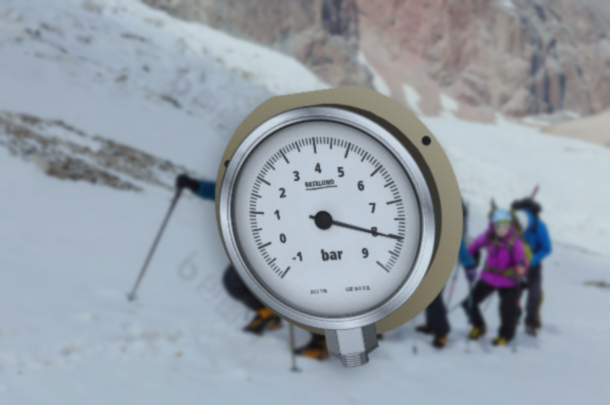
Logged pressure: 8 bar
